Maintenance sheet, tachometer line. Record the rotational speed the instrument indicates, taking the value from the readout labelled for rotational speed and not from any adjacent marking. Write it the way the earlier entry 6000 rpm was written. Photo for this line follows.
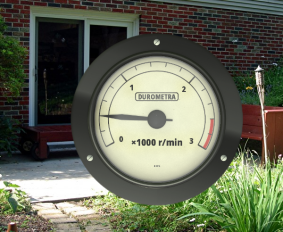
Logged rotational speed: 400 rpm
